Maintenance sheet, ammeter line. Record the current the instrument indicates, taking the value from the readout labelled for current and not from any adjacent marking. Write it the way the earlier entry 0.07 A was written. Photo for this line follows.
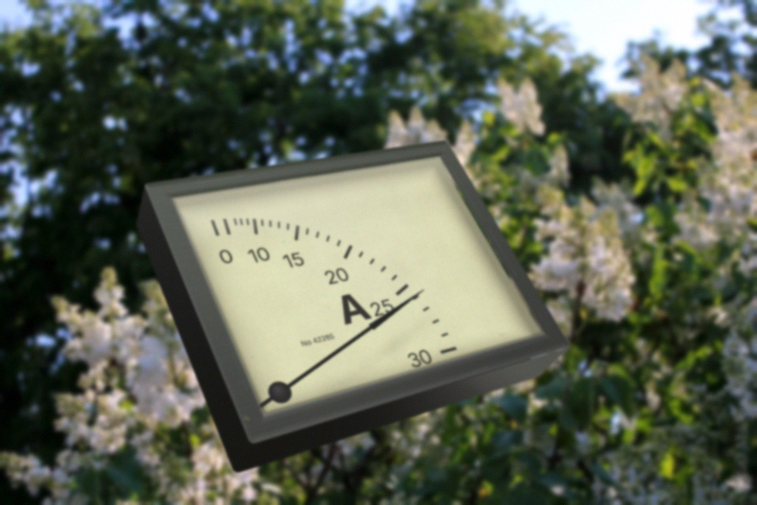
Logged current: 26 A
